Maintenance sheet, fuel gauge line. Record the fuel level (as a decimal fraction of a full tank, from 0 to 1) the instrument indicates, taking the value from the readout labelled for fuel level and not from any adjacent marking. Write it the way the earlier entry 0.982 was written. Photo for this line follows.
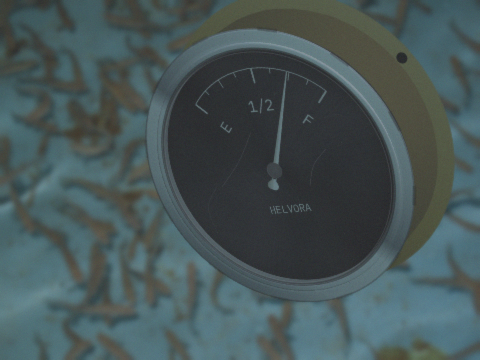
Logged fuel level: 0.75
